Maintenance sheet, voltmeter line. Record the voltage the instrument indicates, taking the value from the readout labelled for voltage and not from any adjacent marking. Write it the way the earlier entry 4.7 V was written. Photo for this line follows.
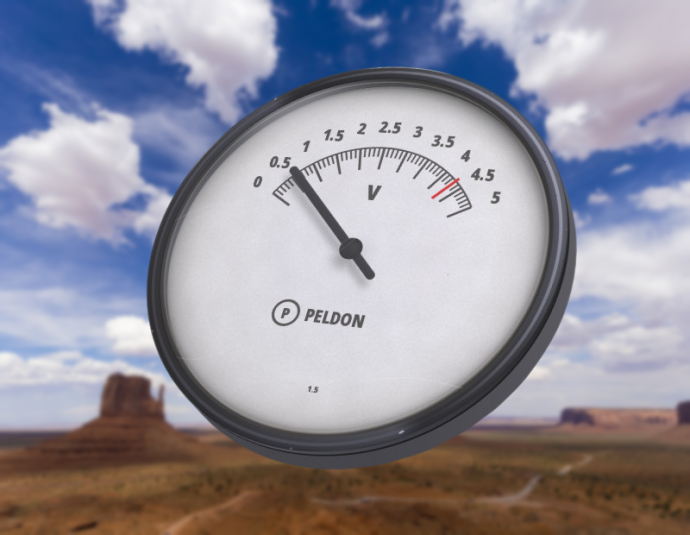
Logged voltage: 0.6 V
